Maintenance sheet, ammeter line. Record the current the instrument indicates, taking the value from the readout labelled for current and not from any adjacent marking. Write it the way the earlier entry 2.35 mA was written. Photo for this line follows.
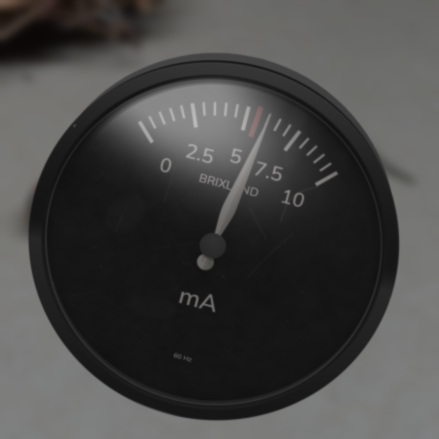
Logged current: 6 mA
